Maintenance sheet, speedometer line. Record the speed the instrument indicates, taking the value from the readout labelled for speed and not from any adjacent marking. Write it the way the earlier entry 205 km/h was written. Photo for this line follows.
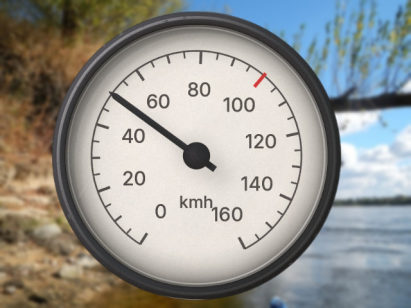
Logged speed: 50 km/h
